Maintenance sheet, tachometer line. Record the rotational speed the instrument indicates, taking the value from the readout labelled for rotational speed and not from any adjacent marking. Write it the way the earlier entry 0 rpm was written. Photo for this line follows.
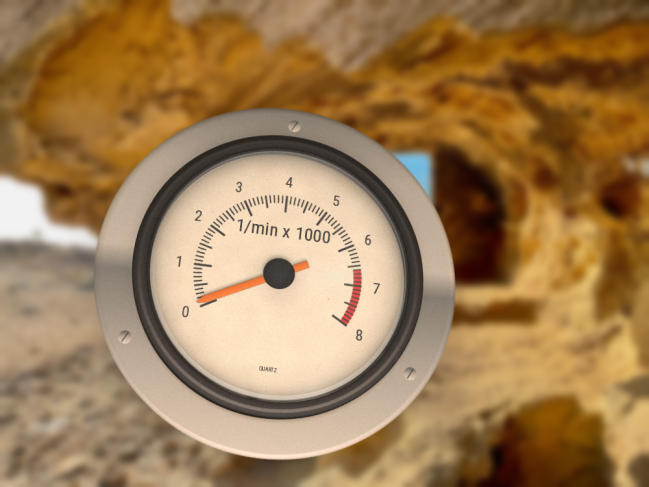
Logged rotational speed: 100 rpm
